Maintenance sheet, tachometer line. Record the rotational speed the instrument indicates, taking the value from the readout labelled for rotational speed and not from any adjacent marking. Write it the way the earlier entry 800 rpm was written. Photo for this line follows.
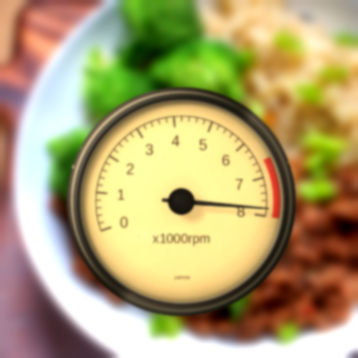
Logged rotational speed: 7800 rpm
